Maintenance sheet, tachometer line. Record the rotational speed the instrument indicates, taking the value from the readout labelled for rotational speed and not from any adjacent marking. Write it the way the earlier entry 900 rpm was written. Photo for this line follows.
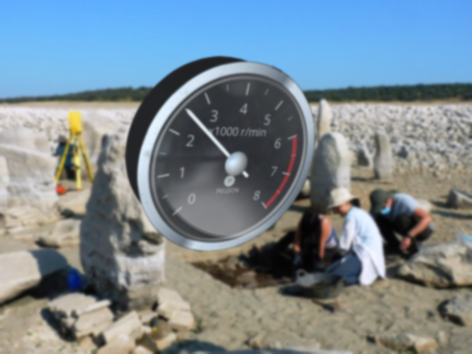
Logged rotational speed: 2500 rpm
